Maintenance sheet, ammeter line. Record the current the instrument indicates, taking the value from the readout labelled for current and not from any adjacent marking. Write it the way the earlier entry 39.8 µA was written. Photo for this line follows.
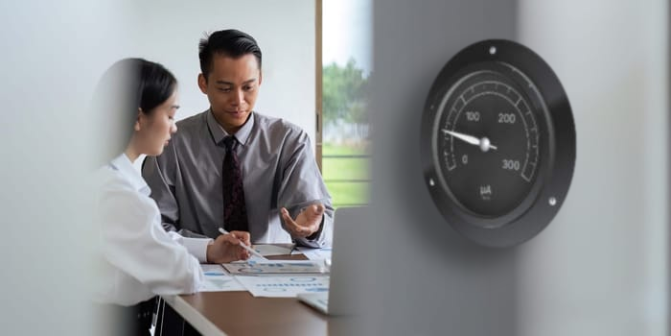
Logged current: 50 µA
